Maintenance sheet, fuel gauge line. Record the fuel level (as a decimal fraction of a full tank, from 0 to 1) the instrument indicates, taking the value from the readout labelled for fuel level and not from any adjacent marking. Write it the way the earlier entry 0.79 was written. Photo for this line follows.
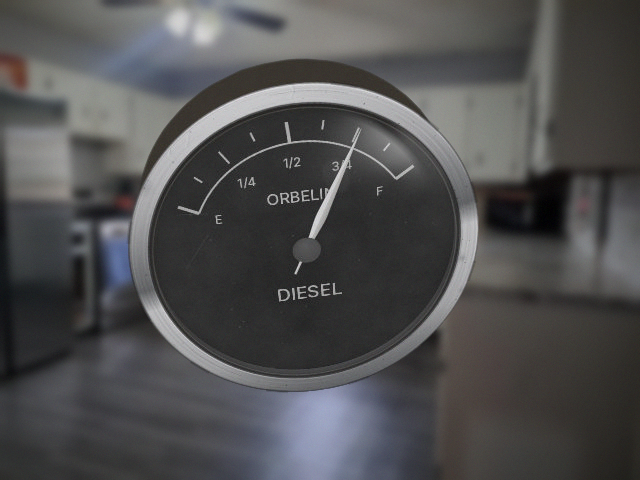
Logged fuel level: 0.75
